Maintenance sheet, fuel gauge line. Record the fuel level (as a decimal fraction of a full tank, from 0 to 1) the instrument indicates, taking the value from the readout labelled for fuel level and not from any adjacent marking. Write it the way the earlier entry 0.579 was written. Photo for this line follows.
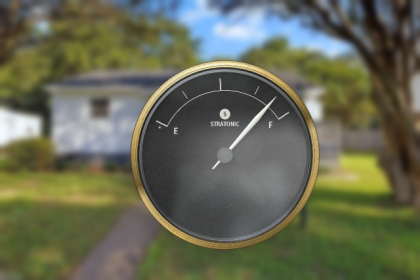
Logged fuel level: 0.875
